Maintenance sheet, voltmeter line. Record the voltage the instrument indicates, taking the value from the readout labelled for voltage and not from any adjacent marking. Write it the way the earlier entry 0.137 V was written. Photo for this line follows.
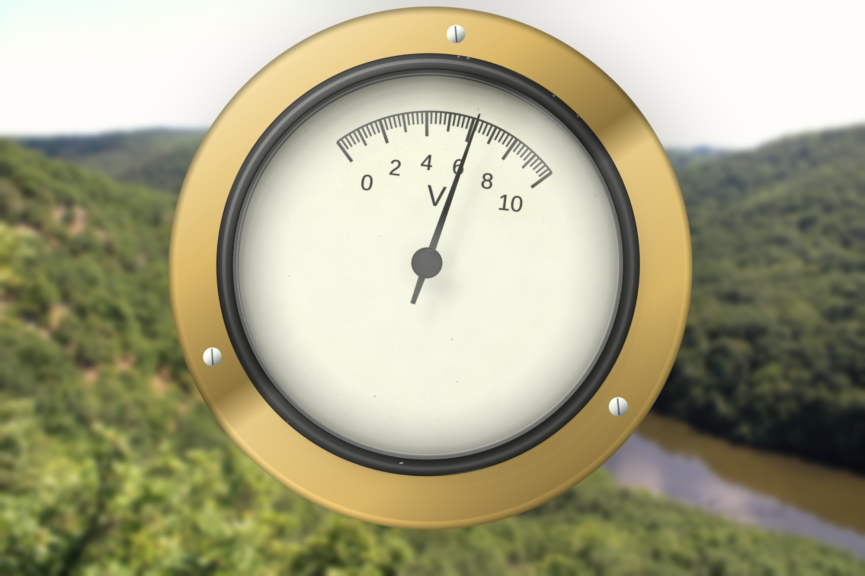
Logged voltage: 6.2 V
